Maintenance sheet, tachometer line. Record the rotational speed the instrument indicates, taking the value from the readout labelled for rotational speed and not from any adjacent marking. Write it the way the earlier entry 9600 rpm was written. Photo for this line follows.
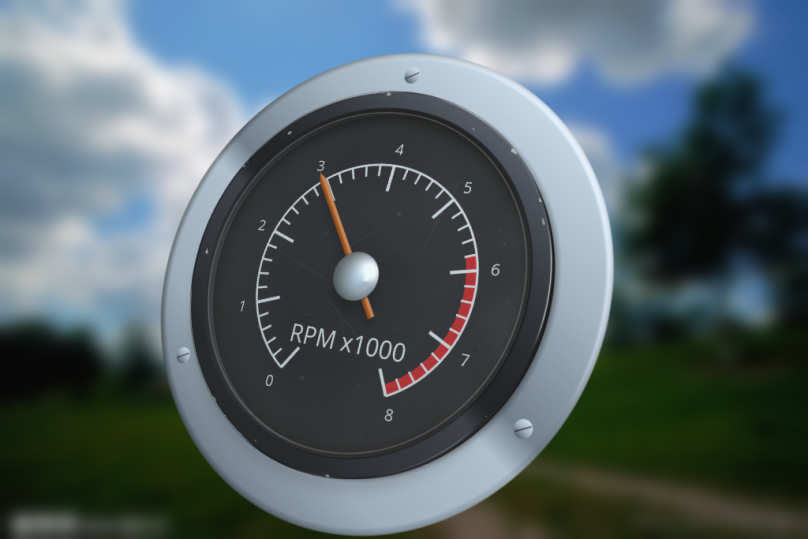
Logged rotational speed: 3000 rpm
